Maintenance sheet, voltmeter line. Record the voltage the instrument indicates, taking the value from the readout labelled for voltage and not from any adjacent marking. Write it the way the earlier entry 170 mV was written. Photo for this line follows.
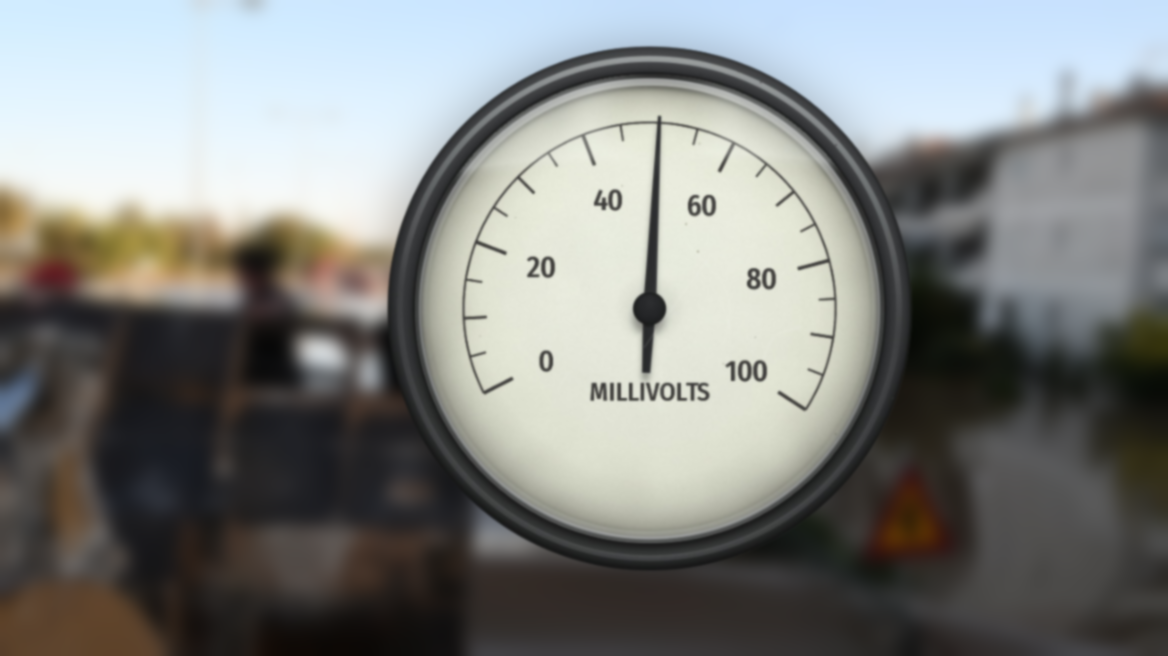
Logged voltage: 50 mV
